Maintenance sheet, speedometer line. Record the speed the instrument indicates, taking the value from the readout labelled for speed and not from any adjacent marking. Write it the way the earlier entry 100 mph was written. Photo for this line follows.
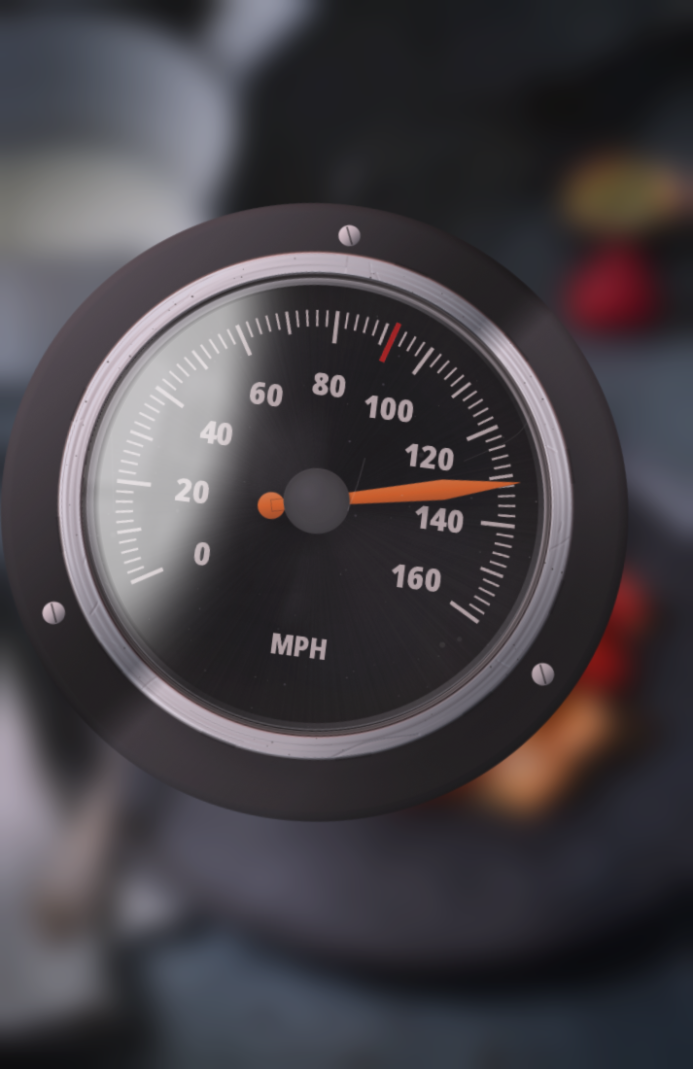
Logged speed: 132 mph
